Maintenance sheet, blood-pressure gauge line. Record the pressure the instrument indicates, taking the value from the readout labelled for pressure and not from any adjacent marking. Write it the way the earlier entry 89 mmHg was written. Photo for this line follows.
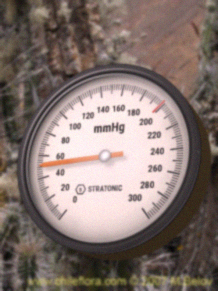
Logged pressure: 50 mmHg
